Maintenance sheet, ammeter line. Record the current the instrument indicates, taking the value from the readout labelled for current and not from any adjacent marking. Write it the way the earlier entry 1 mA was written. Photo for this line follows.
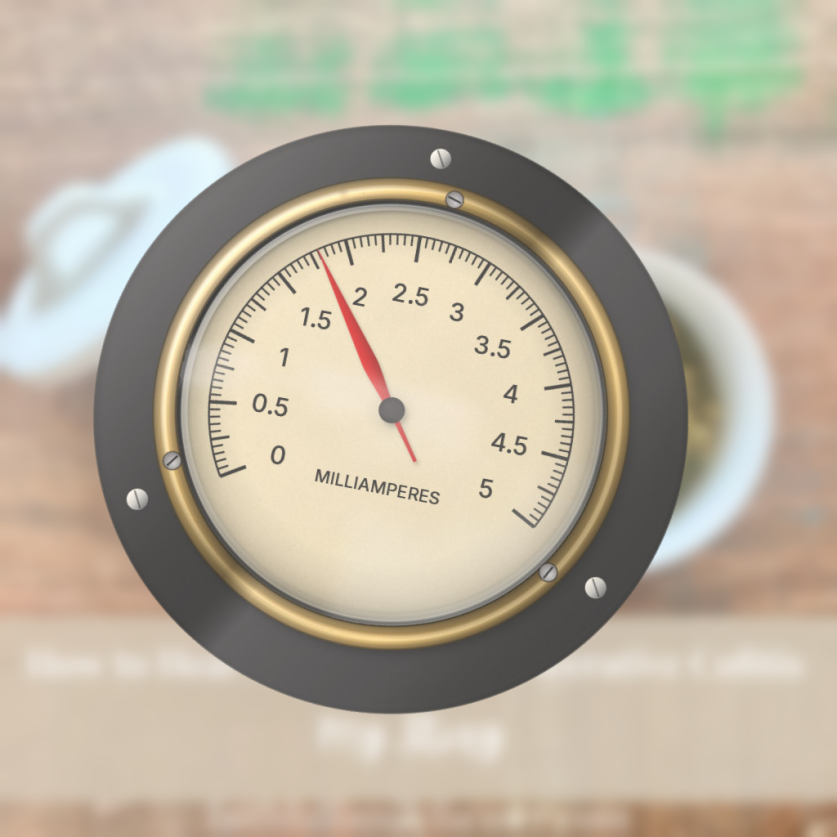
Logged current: 1.8 mA
